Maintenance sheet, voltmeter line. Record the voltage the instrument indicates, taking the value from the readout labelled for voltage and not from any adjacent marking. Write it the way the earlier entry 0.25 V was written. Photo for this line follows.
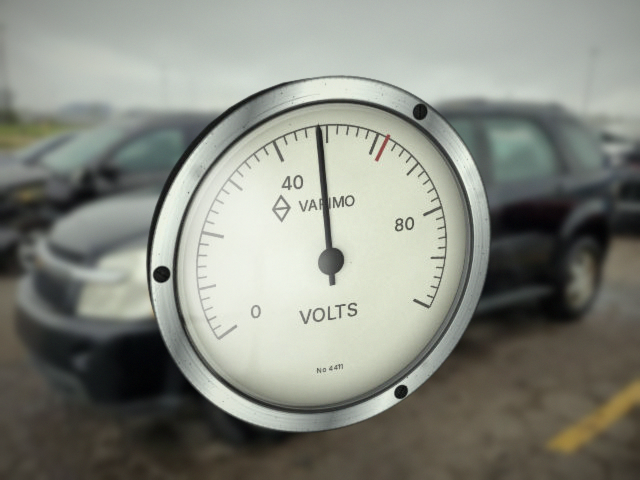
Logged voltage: 48 V
